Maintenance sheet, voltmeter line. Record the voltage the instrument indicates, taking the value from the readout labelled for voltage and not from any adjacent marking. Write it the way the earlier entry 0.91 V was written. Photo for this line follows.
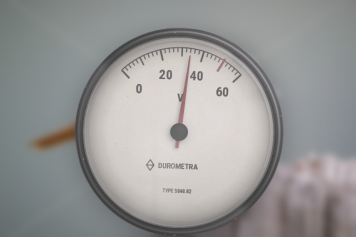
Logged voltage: 34 V
